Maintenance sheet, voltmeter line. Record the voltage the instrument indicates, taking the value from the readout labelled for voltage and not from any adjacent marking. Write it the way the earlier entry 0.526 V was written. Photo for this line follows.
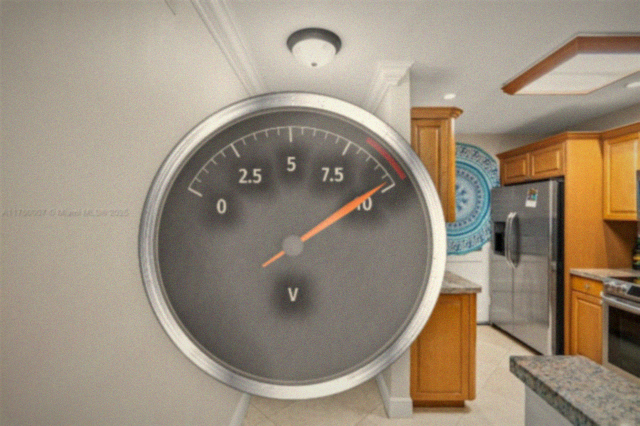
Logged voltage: 9.75 V
